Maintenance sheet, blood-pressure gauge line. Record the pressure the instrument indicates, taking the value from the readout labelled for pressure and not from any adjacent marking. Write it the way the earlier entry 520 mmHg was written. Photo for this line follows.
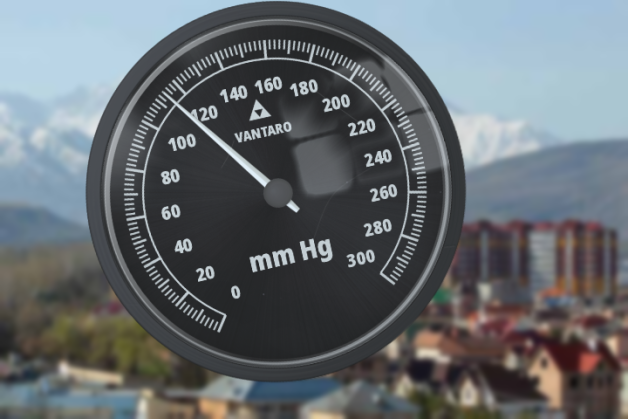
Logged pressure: 114 mmHg
